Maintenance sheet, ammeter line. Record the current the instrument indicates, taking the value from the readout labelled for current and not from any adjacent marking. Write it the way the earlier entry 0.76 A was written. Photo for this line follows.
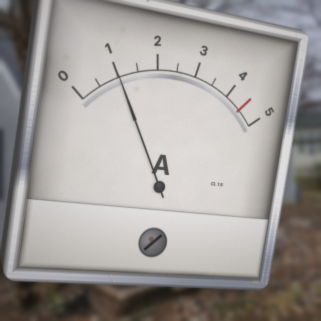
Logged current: 1 A
